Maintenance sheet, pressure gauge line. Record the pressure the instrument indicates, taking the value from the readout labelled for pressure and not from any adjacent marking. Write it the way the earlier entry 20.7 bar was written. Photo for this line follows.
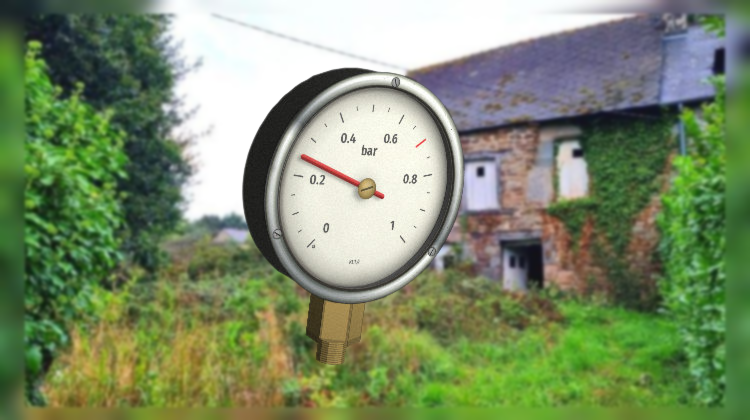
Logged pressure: 0.25 bar
